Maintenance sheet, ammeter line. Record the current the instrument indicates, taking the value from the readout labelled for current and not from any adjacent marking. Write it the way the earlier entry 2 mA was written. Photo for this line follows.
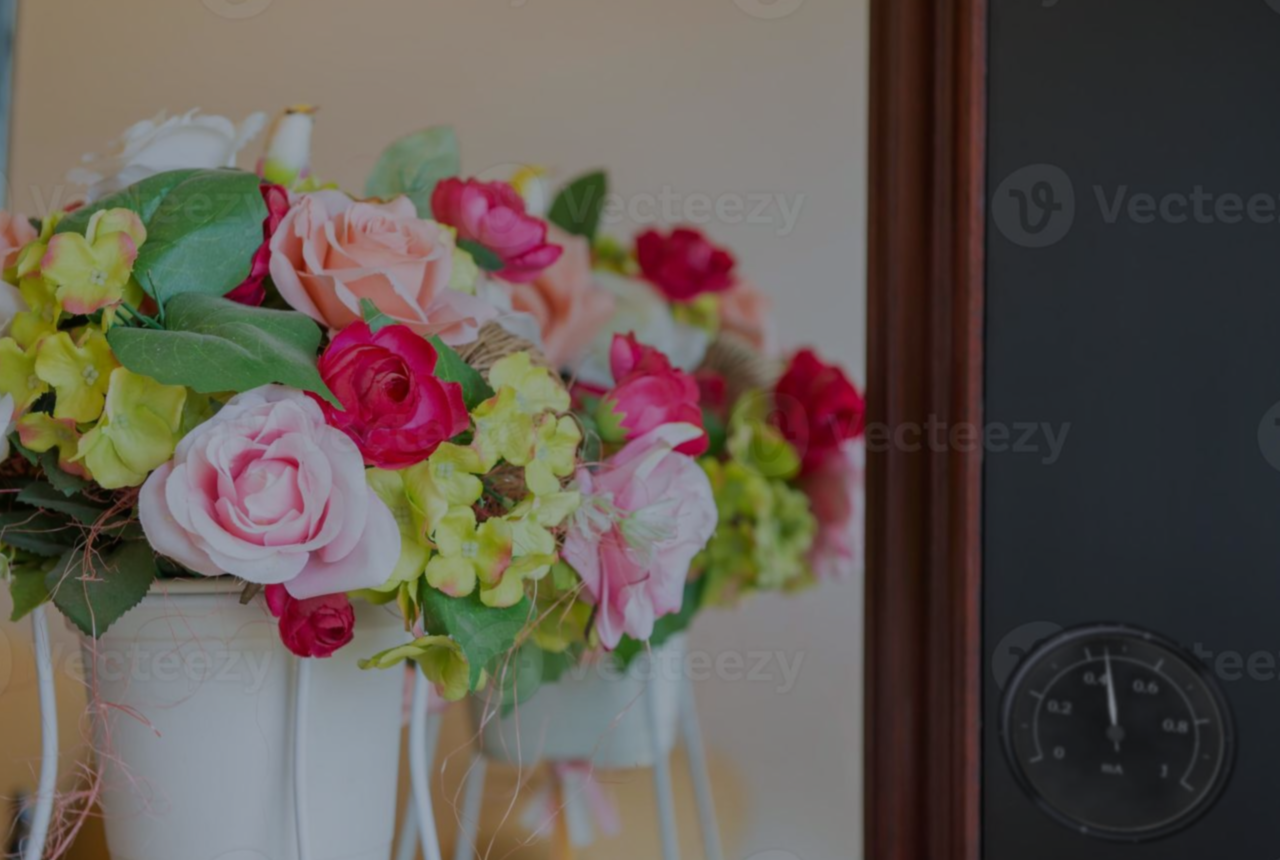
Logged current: 0.45 mA
